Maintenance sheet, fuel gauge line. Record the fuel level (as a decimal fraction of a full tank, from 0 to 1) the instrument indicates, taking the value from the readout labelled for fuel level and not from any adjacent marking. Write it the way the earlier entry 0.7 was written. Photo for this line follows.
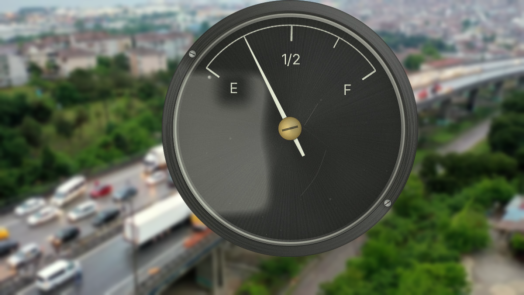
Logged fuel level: 0.25
